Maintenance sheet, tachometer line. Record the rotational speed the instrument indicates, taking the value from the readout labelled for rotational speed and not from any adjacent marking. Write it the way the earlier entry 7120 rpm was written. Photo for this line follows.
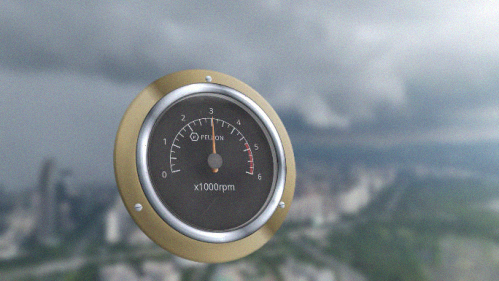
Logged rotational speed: 3000 rpm
